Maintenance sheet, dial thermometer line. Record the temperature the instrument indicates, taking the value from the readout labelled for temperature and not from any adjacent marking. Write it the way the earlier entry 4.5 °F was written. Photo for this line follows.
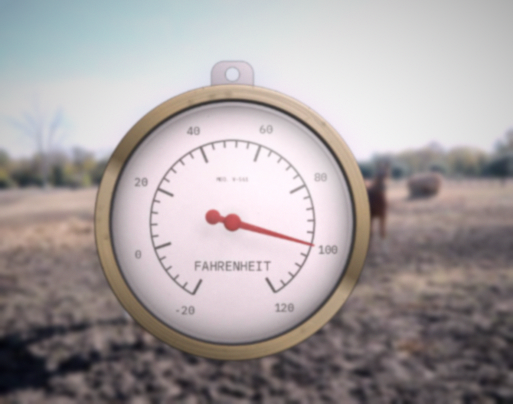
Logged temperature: 100 °F
